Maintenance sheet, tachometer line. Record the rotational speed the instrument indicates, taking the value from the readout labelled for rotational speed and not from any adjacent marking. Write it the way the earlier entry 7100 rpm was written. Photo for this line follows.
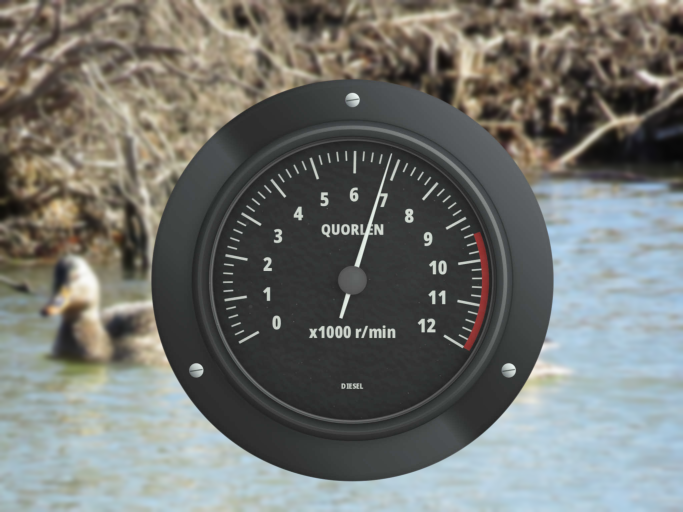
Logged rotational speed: 6800 rpm
